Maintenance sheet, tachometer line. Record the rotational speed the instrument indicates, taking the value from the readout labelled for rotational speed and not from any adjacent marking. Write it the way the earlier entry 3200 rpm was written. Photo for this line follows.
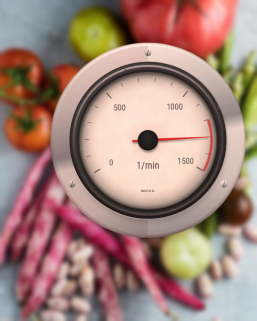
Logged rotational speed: 1300 rpm
